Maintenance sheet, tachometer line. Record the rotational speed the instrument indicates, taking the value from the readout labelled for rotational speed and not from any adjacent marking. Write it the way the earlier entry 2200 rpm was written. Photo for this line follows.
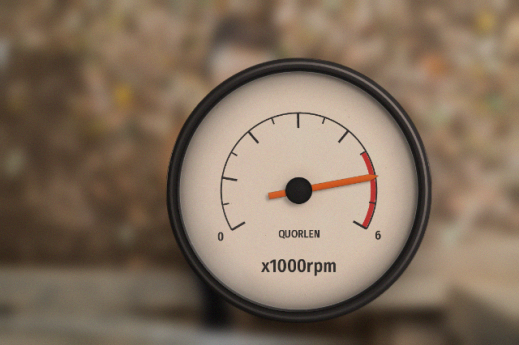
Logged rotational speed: 5000 rpm
